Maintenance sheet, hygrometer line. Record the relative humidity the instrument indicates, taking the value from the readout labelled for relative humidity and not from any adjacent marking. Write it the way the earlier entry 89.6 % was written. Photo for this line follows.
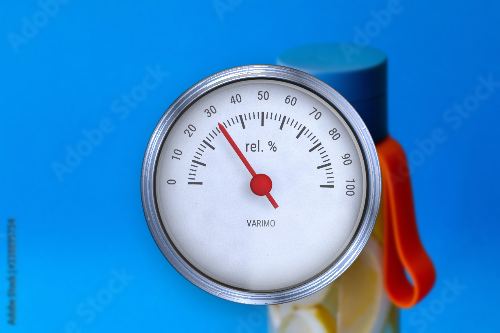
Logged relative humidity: 30 %
